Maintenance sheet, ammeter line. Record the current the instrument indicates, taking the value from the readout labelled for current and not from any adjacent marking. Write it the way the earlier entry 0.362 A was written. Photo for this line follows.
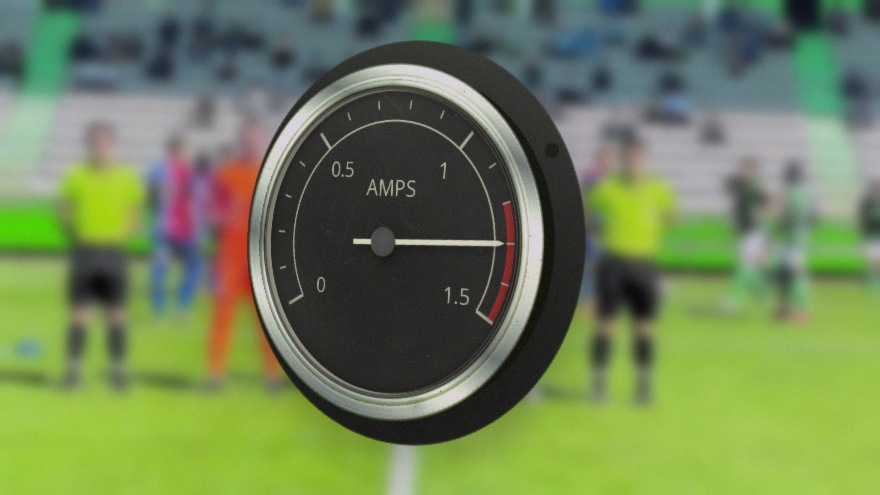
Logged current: 1.3 A
